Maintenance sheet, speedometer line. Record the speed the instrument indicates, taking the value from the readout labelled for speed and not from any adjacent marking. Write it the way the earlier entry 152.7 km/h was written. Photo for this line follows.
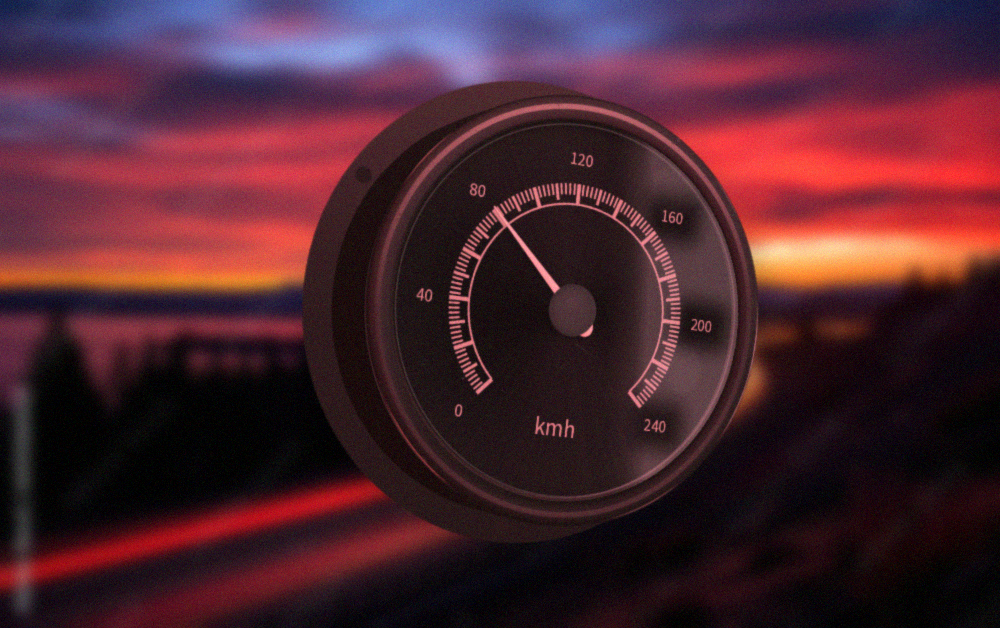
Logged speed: 80 km/h
